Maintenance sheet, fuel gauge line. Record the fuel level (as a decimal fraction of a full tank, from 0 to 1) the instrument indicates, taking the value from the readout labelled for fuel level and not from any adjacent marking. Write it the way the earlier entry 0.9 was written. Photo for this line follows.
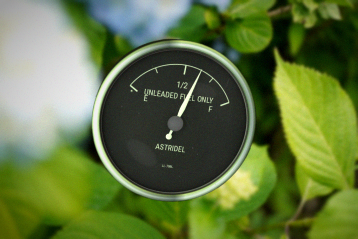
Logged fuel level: 0.625
